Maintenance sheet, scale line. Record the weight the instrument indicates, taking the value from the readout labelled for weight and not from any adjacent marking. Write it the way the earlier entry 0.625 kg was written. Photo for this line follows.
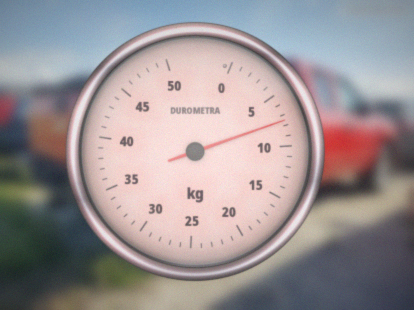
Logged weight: 7.5 kg
